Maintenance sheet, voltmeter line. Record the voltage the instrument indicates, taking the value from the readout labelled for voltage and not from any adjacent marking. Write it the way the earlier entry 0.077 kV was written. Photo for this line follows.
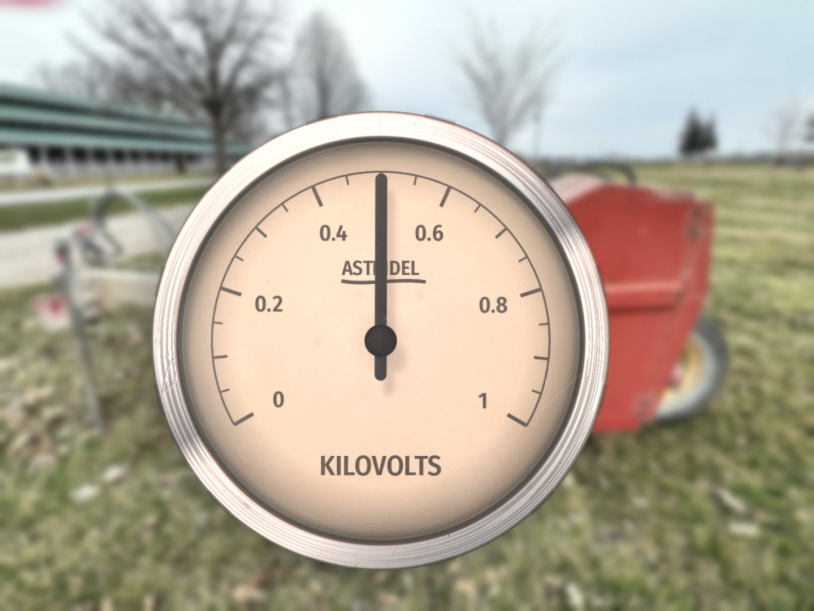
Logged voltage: 0.5 kV
